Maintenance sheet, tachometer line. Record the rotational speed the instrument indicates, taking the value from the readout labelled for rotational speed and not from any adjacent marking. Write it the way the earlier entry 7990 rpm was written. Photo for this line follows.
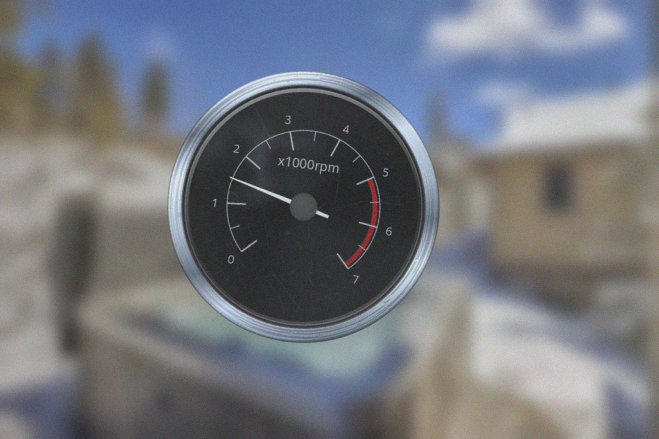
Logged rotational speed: 1500 rpm
